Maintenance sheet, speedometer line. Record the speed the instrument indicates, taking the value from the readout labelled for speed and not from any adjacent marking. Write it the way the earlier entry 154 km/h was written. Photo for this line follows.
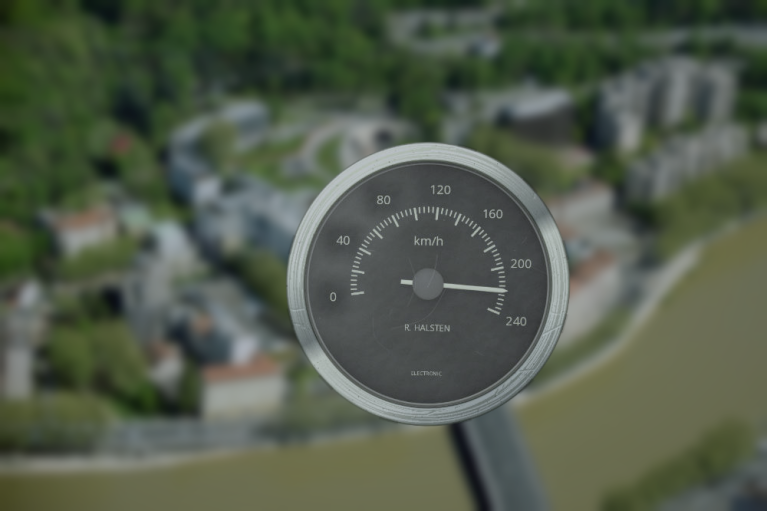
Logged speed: 220 km/h
